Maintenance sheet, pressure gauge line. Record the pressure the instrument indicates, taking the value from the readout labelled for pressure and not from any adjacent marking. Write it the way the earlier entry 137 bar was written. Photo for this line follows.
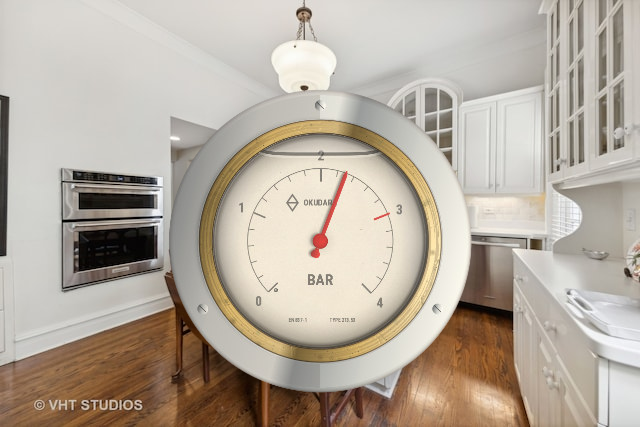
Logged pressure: 2.3 bar
